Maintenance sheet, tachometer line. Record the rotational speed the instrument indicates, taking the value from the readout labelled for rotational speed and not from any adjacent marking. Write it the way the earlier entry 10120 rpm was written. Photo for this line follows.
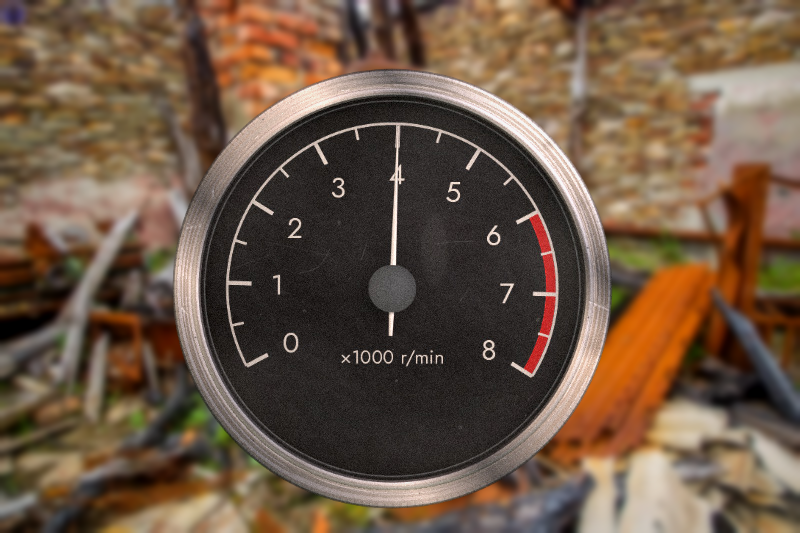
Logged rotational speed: 4000 rpm
